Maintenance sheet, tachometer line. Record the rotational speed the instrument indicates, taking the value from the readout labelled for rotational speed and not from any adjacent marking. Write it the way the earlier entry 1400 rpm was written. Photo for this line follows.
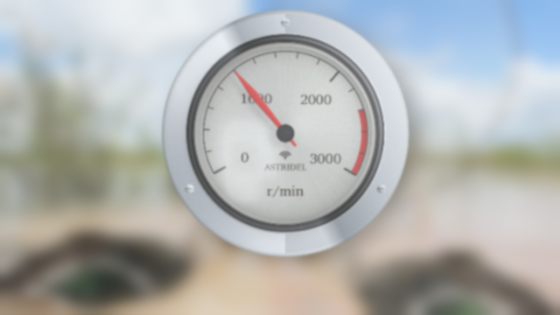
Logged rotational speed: 1000 rpm
